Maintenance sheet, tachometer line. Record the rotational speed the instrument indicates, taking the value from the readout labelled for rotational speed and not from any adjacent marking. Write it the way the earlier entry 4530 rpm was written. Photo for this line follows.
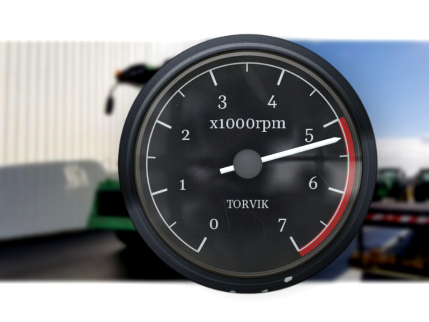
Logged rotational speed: 5250 rpm
